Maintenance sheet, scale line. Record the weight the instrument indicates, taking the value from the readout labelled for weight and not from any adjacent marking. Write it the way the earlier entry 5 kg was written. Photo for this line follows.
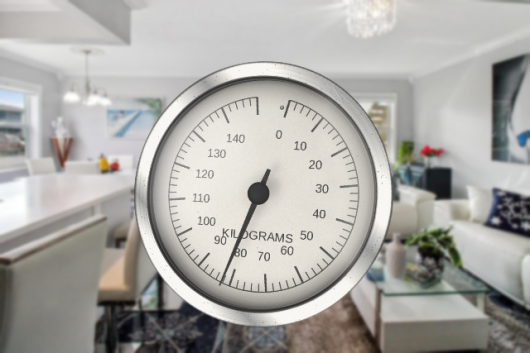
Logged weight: 82 kg
